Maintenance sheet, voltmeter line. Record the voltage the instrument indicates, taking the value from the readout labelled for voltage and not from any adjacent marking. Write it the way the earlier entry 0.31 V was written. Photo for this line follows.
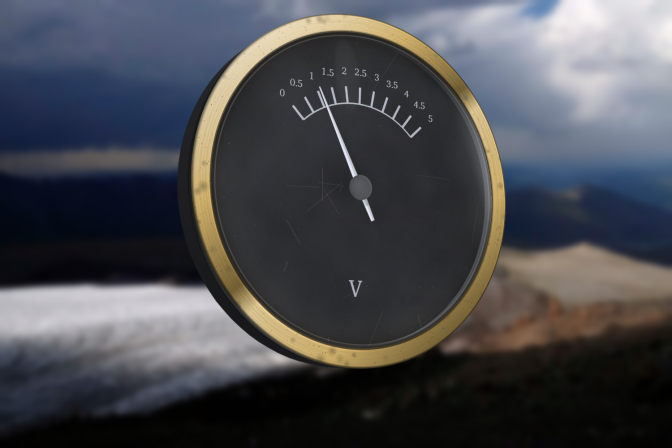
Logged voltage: 1 V
